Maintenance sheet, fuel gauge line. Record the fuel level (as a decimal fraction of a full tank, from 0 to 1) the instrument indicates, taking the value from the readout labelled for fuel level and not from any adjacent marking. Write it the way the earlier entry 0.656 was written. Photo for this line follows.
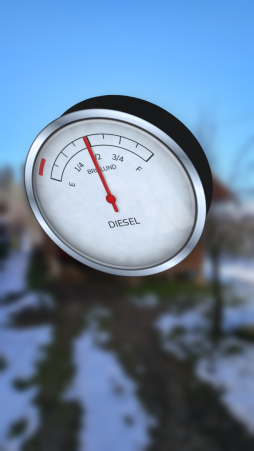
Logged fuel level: 0.5
